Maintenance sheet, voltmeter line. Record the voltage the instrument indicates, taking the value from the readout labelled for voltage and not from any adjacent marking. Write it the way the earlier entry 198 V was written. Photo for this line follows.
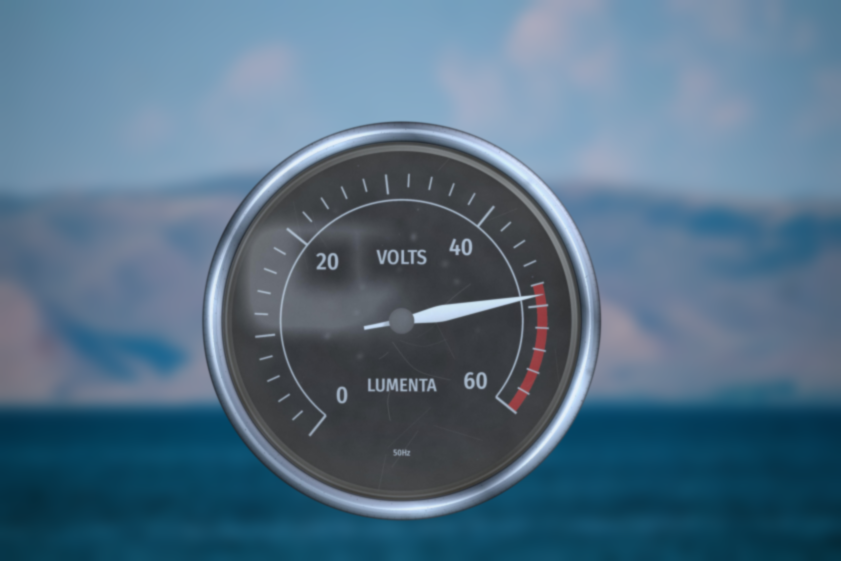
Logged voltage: 49 V
